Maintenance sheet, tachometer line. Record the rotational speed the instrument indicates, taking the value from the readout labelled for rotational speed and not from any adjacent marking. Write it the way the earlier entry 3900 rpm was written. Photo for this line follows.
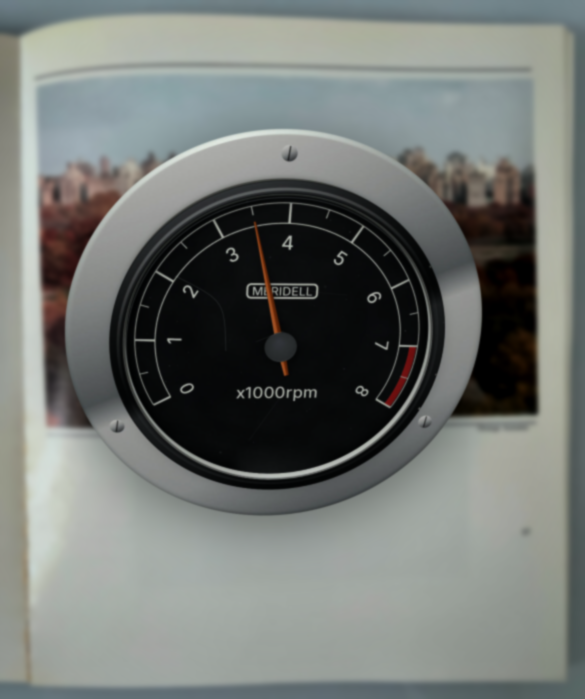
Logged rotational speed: 3500 rpm
